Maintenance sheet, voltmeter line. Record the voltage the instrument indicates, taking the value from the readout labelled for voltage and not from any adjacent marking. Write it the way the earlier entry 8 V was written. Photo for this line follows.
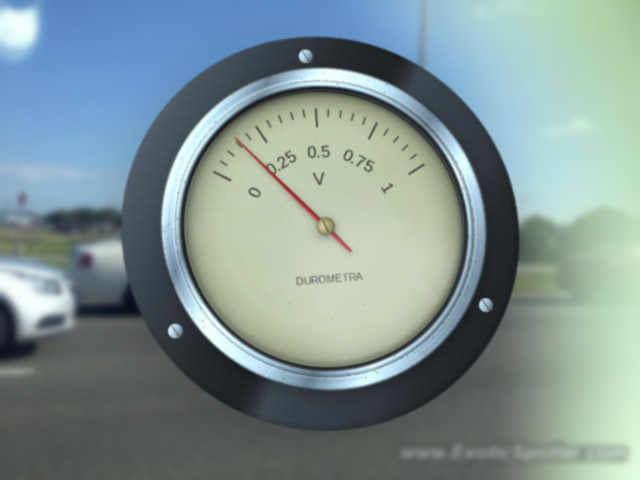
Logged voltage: 0.15 V
